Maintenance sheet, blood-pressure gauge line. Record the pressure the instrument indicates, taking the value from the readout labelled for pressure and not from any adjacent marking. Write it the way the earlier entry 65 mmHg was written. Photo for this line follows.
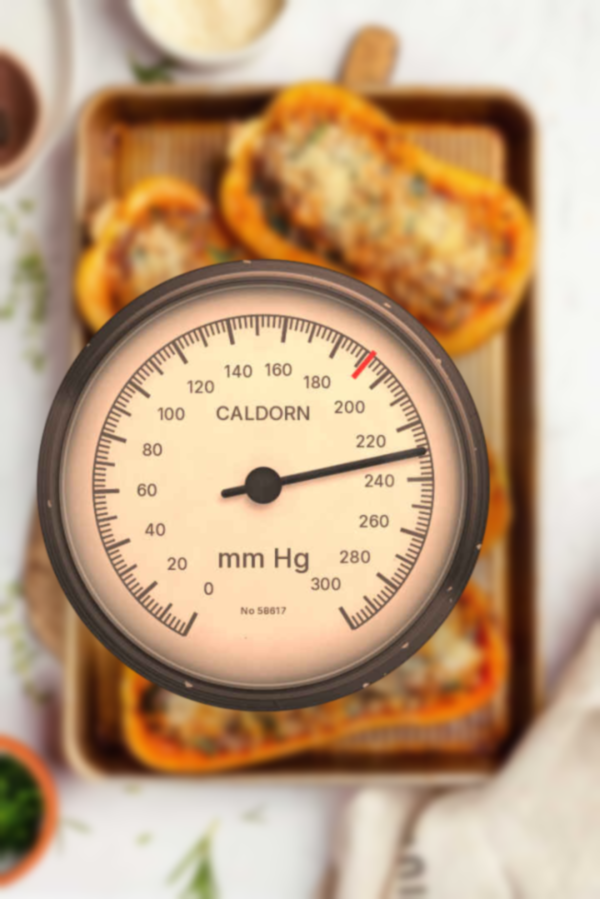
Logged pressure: 230 mmHg
